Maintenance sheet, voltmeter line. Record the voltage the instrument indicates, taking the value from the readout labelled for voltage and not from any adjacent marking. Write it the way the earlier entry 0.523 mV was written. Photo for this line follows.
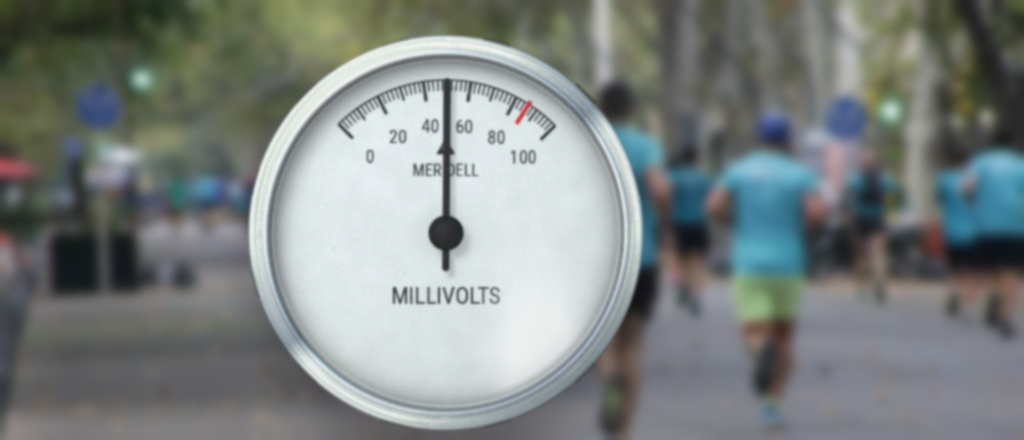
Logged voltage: 50 mV
